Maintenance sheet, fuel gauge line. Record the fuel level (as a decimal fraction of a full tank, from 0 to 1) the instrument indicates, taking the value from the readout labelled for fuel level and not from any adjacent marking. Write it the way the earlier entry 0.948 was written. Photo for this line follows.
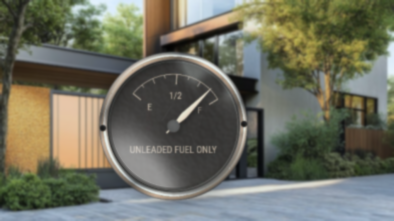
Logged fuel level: 0.875
